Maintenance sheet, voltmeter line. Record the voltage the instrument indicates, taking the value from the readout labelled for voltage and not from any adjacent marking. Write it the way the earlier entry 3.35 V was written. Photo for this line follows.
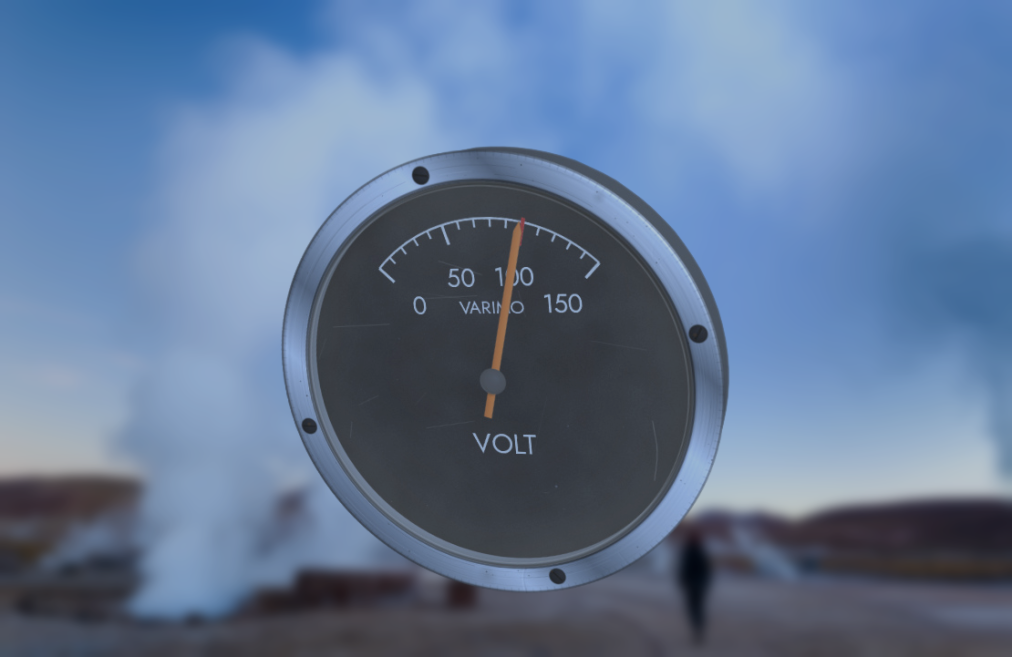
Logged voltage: 100 V
